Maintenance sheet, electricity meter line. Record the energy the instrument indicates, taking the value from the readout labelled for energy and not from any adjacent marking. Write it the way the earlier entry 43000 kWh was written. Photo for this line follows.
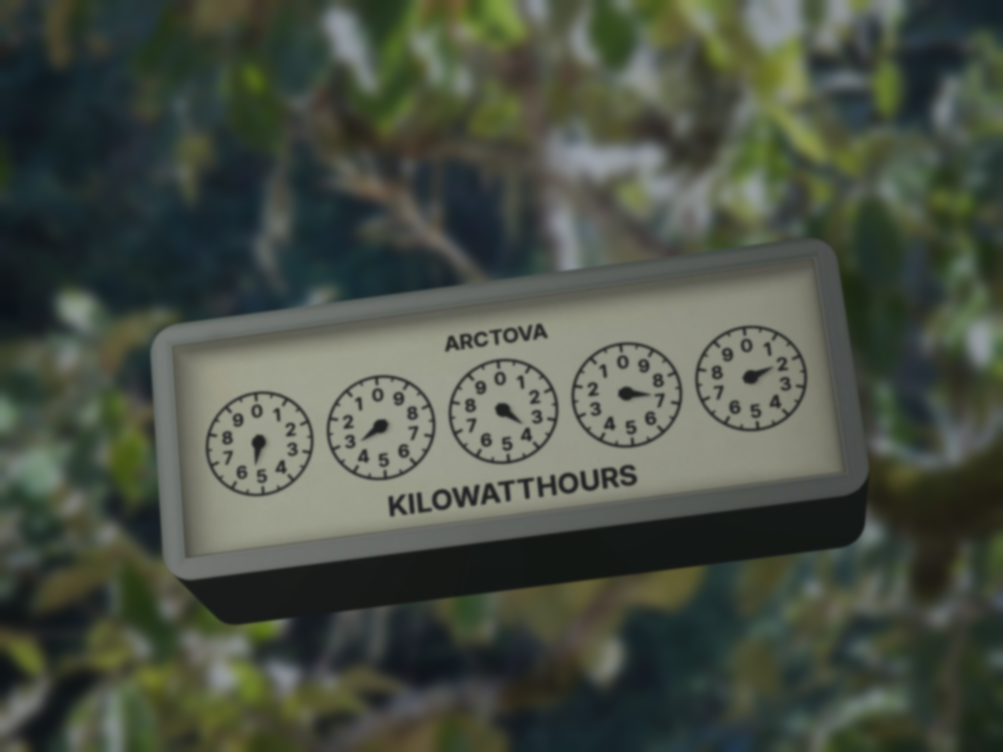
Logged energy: 53372 kWh
